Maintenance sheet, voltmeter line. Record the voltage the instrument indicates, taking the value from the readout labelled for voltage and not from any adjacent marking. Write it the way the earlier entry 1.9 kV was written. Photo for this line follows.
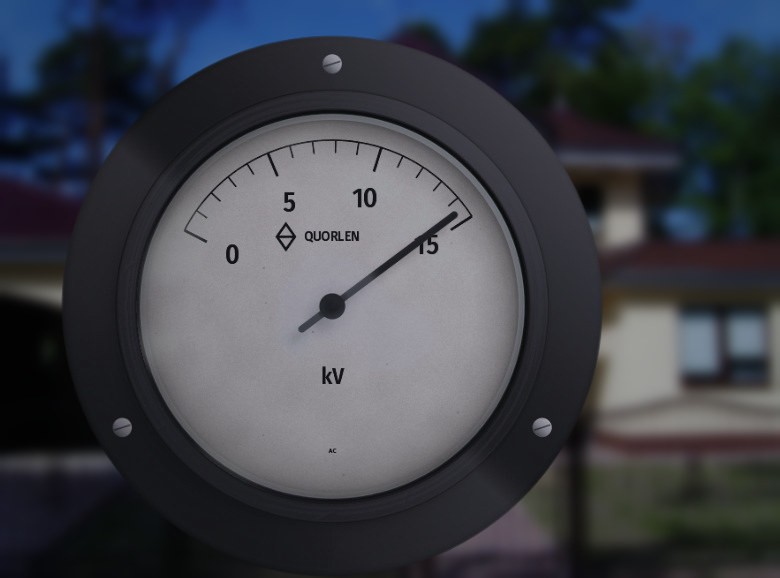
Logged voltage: 14.5 kV
